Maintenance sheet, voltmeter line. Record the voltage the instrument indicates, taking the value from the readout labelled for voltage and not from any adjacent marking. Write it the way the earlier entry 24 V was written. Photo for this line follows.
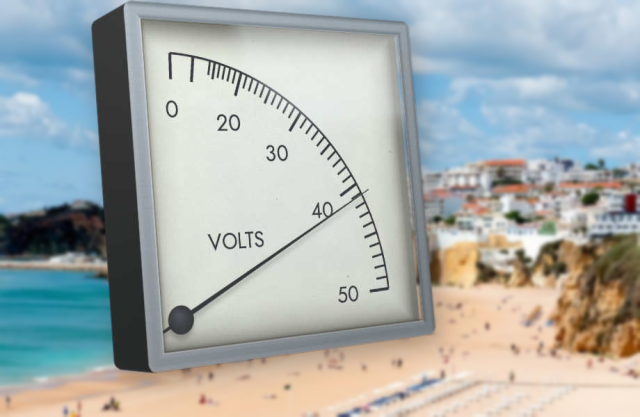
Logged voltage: 41 V
